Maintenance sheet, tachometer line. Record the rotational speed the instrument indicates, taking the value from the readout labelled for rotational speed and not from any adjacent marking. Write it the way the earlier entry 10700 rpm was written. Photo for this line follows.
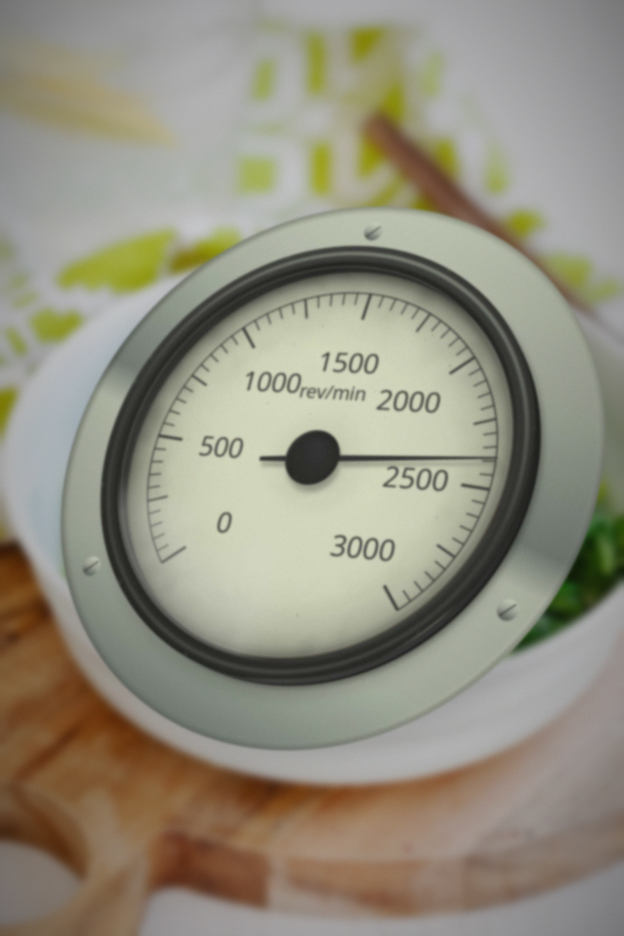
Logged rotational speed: 2400 rpm
